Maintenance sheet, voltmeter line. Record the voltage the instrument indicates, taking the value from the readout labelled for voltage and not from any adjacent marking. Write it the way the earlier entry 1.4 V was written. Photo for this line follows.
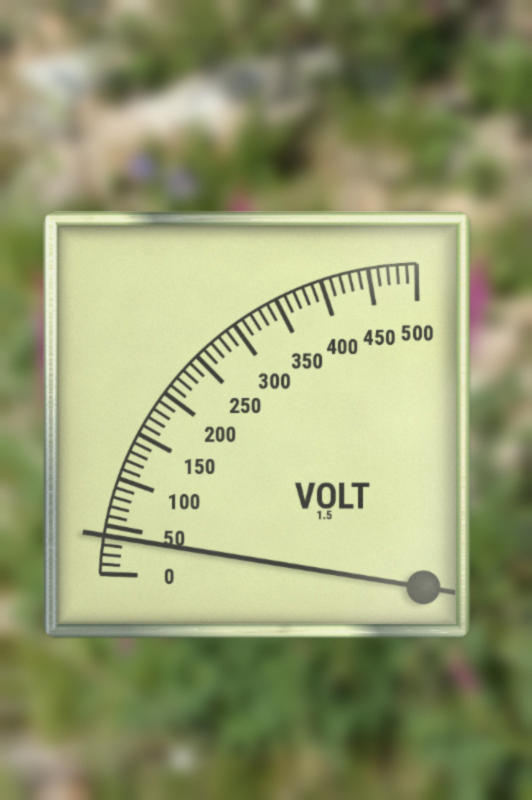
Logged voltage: 40 V
